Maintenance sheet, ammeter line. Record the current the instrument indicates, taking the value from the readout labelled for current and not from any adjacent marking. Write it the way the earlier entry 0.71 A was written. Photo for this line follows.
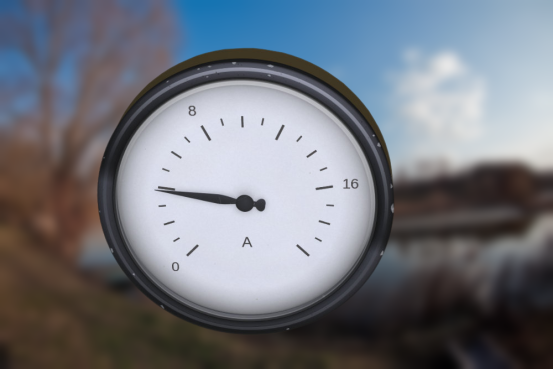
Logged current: 4 A
